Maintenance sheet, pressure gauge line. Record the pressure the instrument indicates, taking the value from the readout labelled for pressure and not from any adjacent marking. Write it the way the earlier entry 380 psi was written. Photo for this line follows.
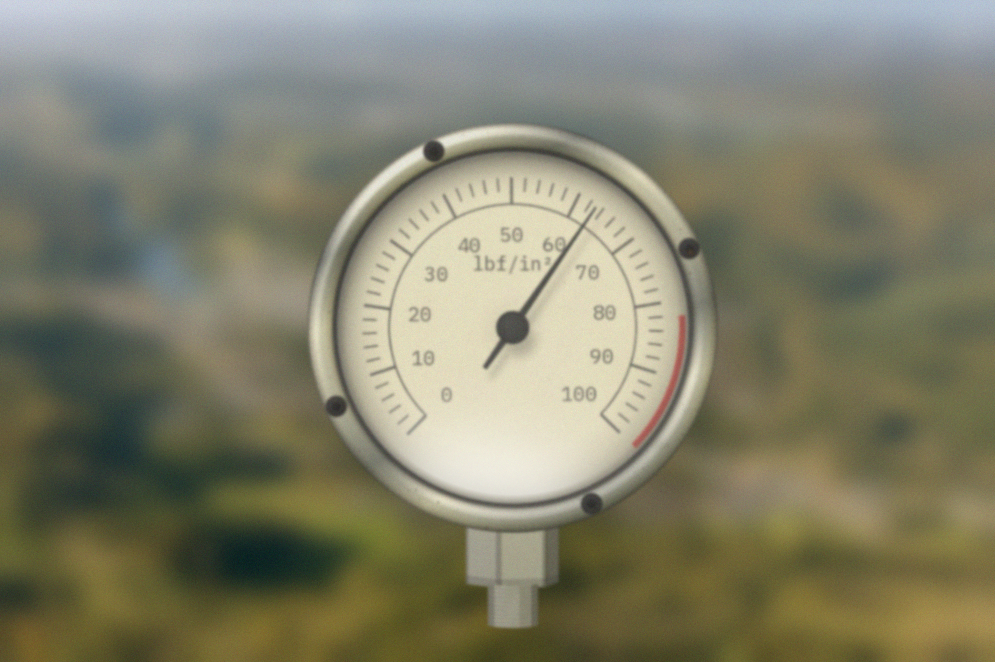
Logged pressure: 63 psi
